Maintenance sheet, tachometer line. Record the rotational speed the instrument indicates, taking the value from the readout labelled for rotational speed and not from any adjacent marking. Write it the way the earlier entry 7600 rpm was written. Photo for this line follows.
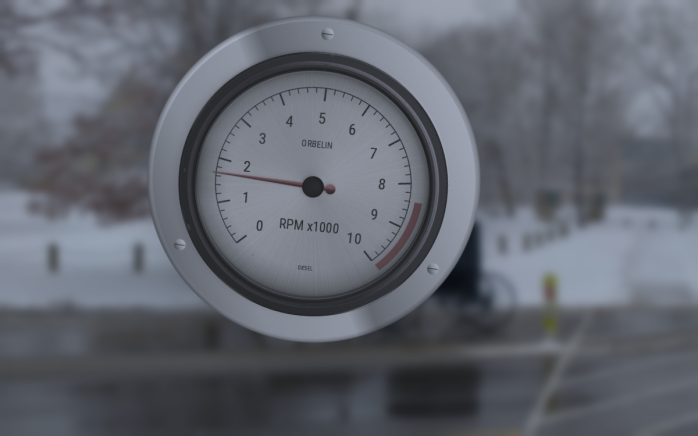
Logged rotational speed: 1700 rpm
